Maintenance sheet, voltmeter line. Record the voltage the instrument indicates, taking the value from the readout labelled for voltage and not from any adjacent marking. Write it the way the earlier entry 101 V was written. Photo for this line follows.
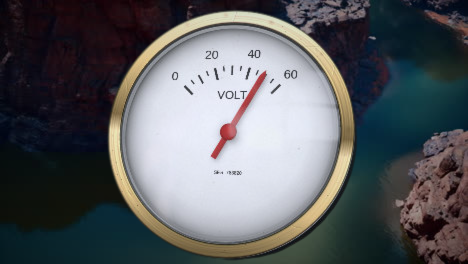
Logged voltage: 50 V
